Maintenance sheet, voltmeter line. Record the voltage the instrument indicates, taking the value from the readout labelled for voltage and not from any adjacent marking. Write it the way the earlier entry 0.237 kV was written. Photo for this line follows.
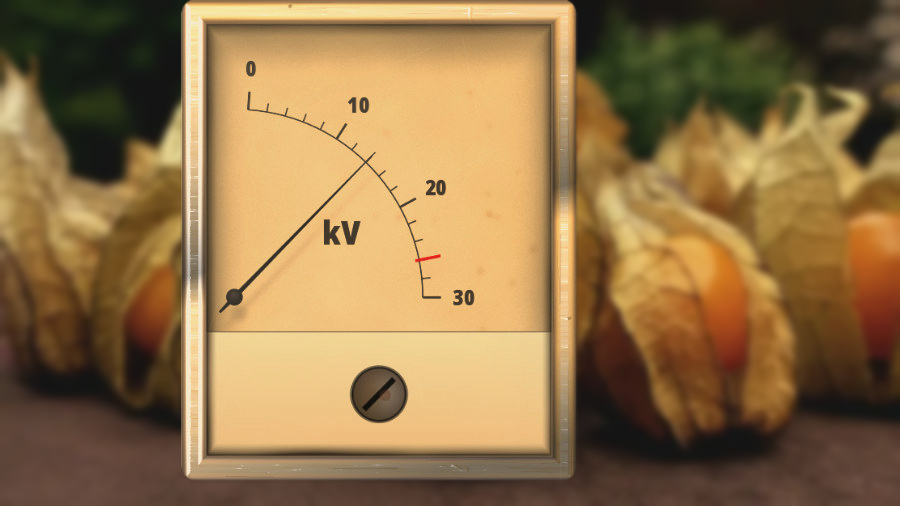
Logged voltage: 14 kV
